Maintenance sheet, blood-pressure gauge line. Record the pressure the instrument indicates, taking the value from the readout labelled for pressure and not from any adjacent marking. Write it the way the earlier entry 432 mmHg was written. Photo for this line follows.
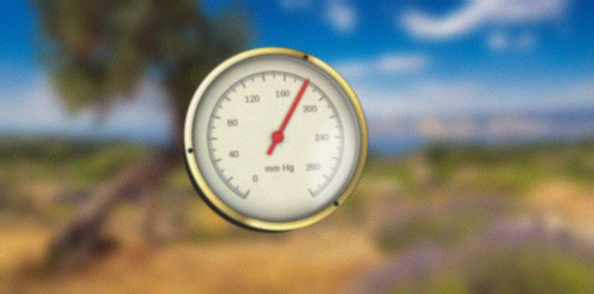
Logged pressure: 180 mmHg
